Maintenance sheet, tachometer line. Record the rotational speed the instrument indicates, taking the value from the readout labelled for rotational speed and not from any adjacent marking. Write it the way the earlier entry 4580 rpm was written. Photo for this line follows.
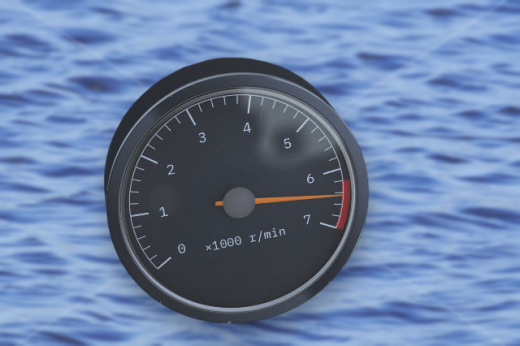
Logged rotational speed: 6400 rpm
